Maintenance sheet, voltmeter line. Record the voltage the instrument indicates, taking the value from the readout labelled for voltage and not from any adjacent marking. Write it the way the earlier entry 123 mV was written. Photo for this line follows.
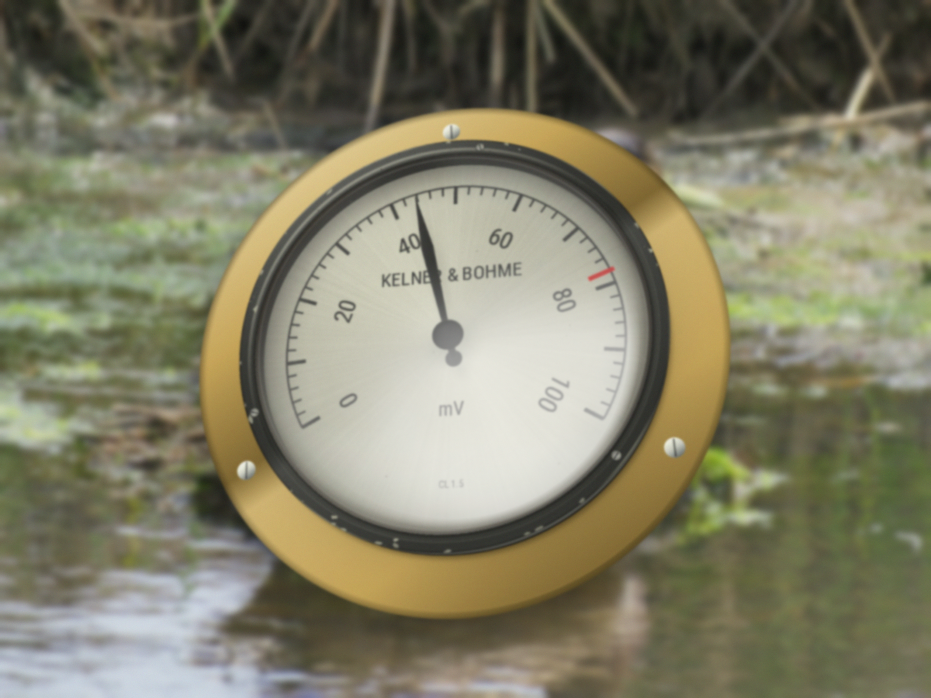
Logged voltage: 44 mV
